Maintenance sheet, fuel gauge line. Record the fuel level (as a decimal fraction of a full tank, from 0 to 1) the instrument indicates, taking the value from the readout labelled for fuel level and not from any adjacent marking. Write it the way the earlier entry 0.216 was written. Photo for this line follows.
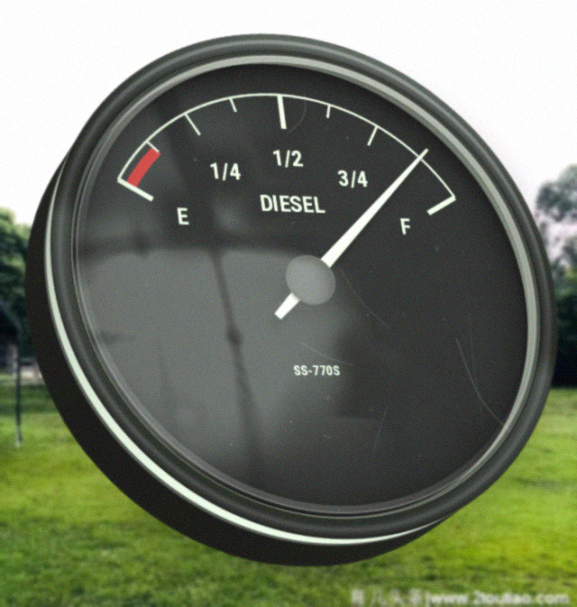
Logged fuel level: 0.875
